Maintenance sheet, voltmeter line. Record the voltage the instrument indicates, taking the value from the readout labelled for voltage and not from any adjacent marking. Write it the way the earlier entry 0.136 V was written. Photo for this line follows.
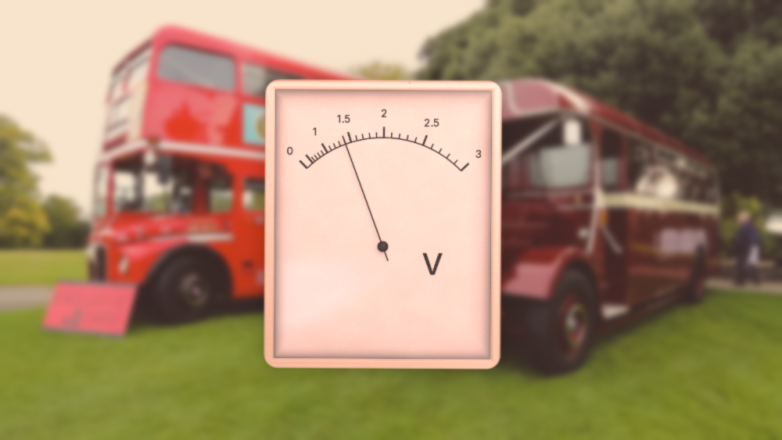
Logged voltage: 1.4 V
